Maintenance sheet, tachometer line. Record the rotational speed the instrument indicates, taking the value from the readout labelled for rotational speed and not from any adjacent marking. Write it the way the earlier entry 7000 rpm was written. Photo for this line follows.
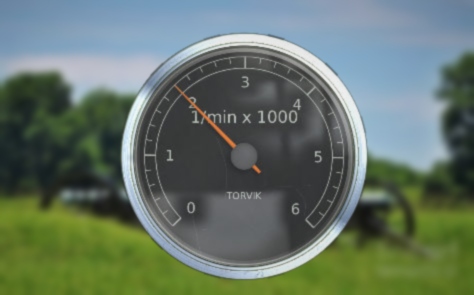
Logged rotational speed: 2000 rpm
